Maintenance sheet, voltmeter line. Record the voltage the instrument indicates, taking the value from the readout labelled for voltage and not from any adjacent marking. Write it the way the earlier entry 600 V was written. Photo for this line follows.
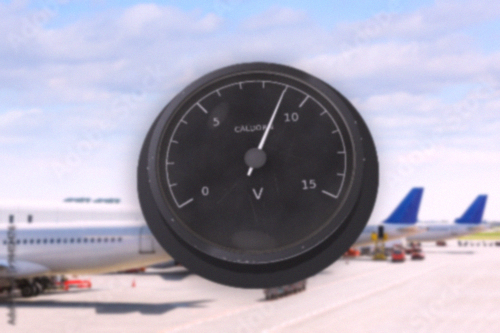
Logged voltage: 9 V
